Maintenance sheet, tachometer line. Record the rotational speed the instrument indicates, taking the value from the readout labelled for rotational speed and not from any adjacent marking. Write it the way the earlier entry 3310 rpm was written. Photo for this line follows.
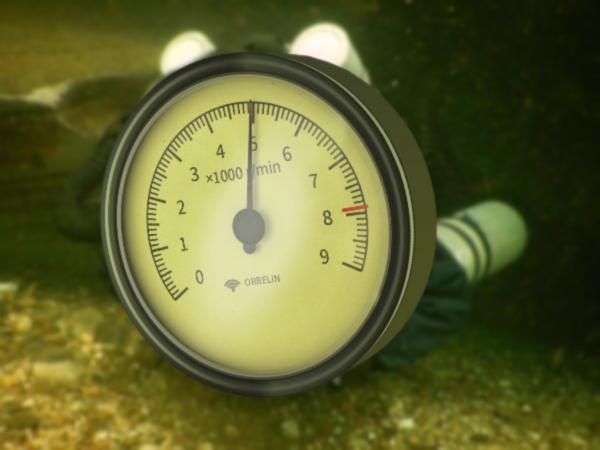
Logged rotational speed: 5000 rpm
